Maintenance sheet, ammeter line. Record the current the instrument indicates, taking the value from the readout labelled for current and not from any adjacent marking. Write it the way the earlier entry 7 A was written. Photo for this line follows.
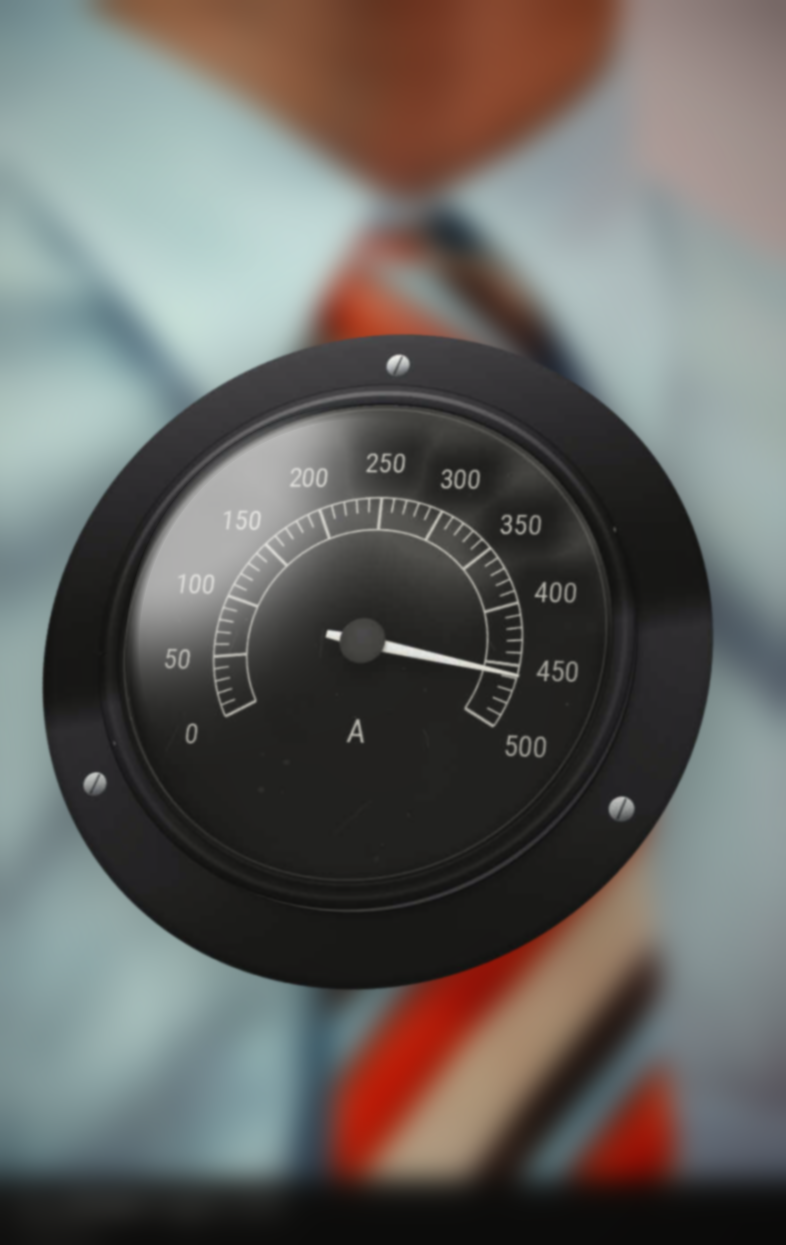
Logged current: 460 A
